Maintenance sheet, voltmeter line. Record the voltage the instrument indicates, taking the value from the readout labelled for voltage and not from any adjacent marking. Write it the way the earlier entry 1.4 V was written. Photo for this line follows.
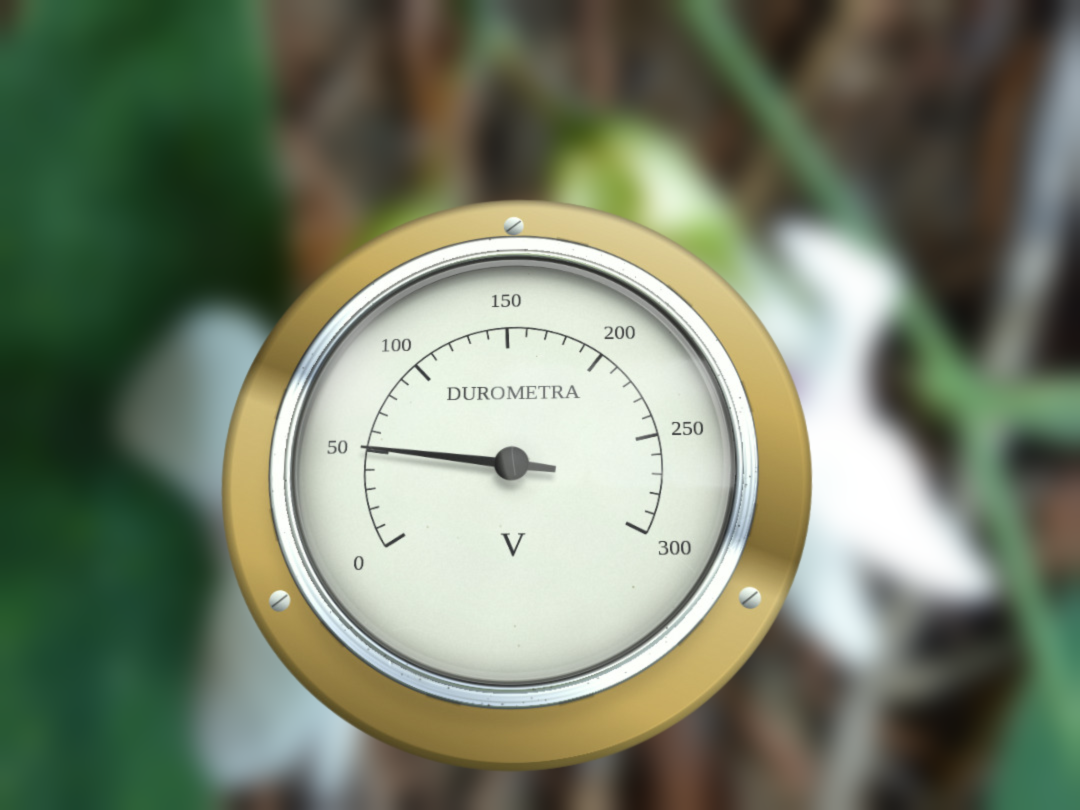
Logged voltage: 50 V
